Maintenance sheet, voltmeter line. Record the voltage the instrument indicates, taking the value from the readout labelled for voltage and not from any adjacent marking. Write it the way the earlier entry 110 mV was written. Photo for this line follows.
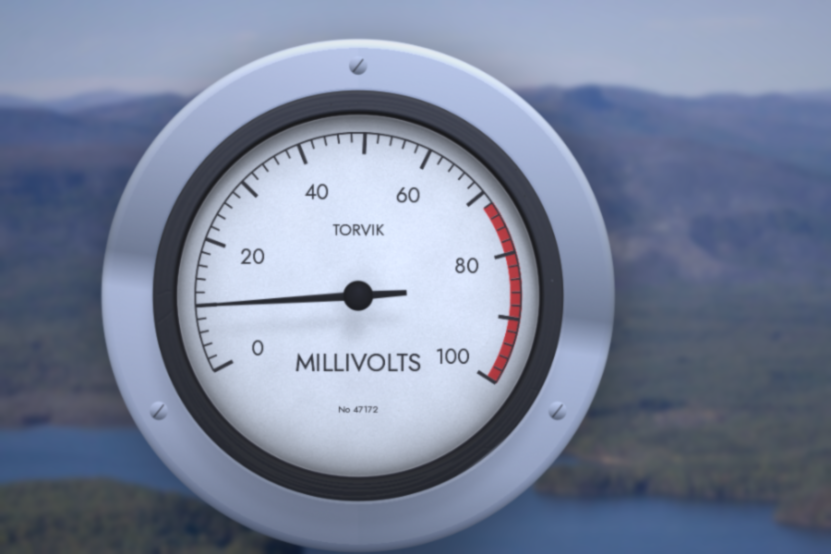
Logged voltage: 10 mV
